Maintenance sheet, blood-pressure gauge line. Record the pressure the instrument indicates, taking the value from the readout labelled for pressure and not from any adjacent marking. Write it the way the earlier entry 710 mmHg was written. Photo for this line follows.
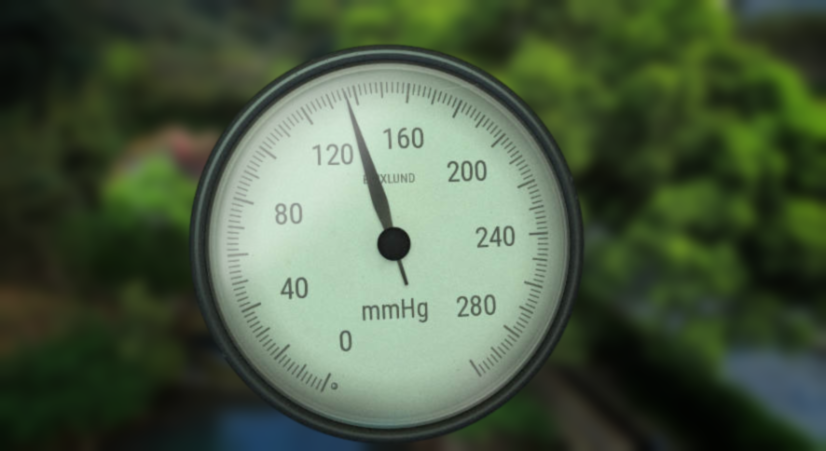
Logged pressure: 136 mmHg
